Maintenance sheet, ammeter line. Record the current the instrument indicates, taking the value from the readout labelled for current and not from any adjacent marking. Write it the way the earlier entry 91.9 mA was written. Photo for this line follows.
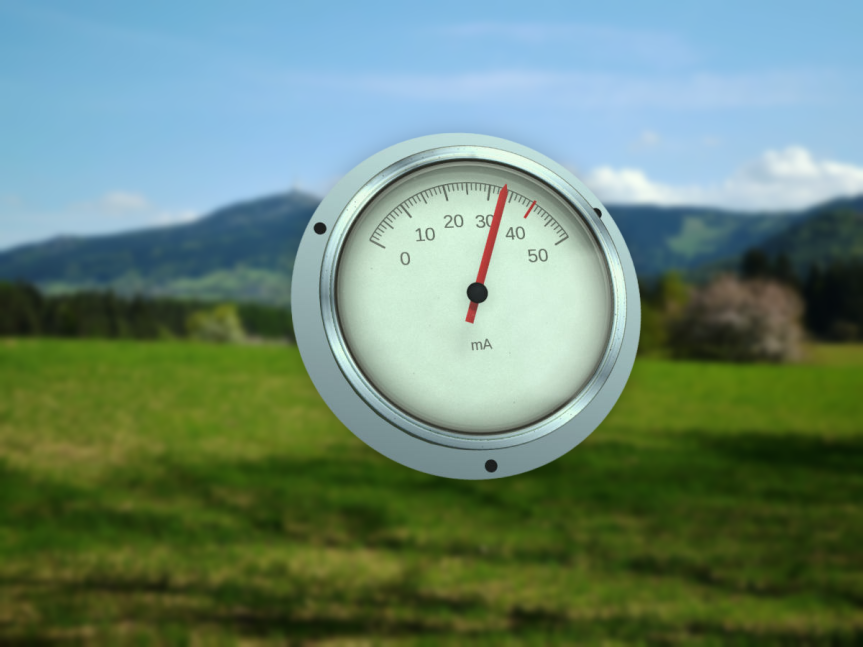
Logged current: 33 mA
